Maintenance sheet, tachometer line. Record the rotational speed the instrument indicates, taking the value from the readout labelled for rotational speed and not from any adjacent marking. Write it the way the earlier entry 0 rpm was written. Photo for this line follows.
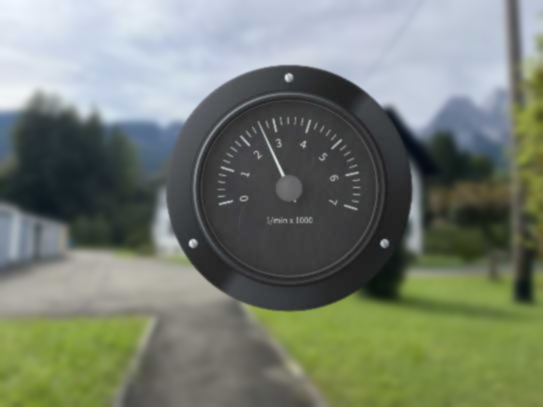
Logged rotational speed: 2600 rpm
